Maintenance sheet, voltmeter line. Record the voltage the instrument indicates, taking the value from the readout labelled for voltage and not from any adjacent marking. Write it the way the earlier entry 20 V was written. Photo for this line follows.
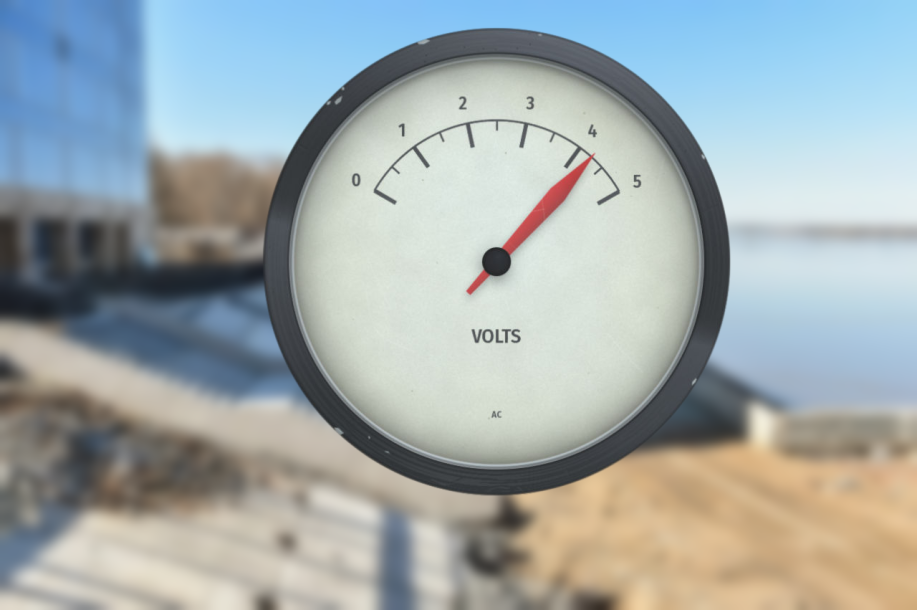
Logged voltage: 4.25 V
